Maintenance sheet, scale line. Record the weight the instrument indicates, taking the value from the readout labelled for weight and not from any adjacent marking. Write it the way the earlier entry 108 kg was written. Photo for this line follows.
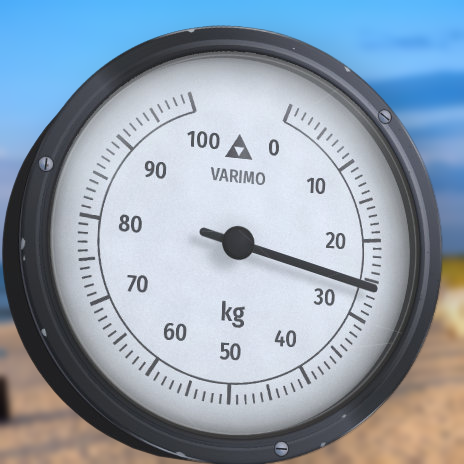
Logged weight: 26 kg
